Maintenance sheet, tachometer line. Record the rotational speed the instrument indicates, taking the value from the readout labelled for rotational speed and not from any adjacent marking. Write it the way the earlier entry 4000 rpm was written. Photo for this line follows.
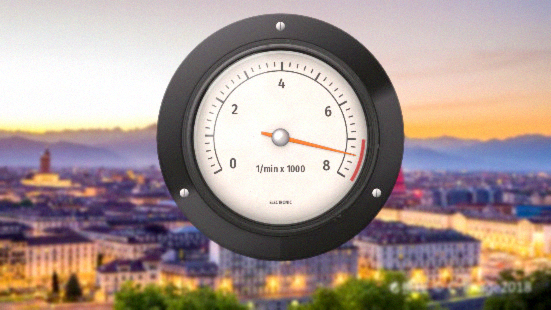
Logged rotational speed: 7400 rpm
